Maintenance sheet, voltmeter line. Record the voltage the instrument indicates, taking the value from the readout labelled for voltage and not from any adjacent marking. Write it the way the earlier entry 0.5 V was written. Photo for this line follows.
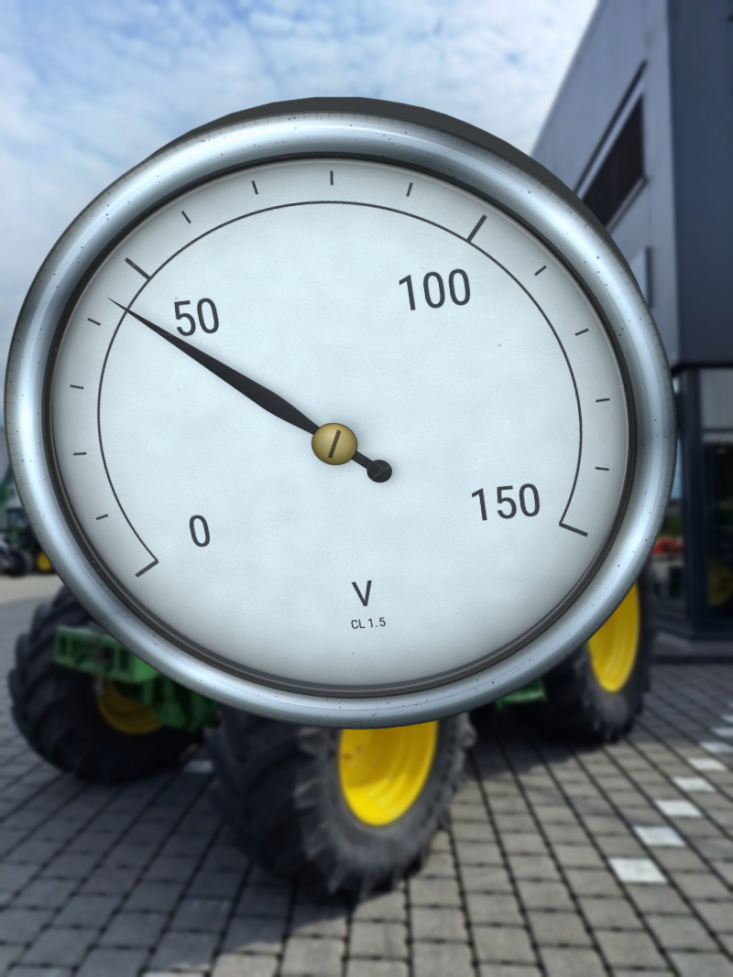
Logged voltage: 45 V
